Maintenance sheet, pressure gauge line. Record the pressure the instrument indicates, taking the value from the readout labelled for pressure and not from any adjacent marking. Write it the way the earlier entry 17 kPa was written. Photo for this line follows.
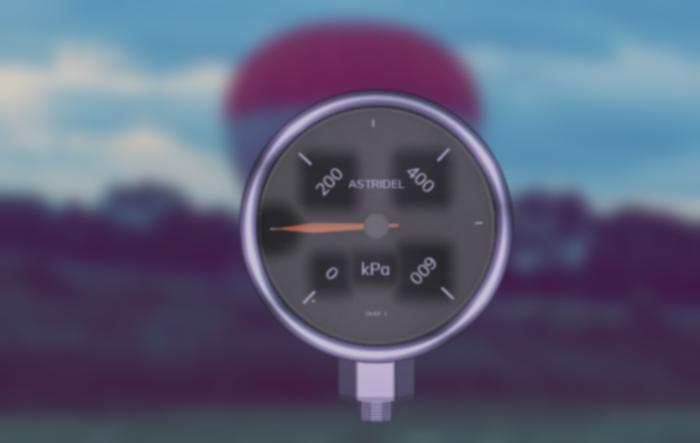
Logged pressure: 100 kPa
